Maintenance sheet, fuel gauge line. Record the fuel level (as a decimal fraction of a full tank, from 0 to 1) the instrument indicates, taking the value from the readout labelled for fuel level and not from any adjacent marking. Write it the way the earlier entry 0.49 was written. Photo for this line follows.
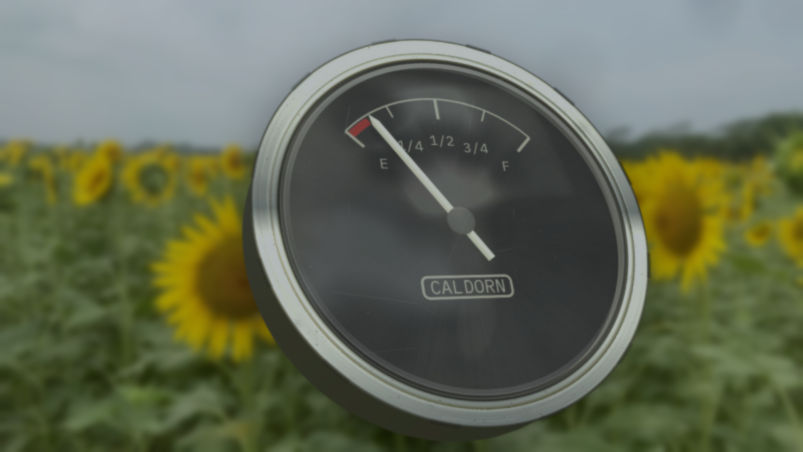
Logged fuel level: 0.125
